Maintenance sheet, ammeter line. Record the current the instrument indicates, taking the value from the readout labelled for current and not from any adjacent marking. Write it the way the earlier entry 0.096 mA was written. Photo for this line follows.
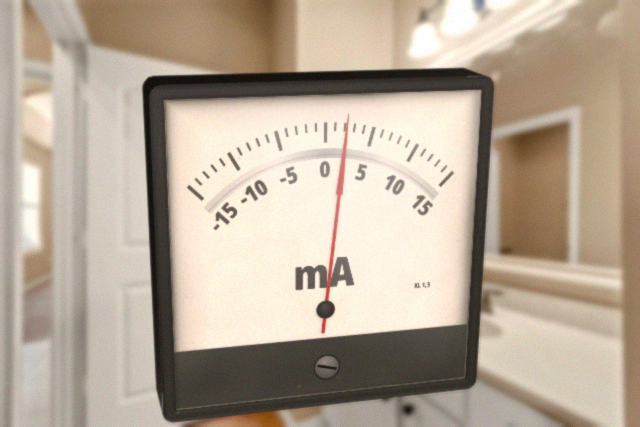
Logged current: 2 mA
